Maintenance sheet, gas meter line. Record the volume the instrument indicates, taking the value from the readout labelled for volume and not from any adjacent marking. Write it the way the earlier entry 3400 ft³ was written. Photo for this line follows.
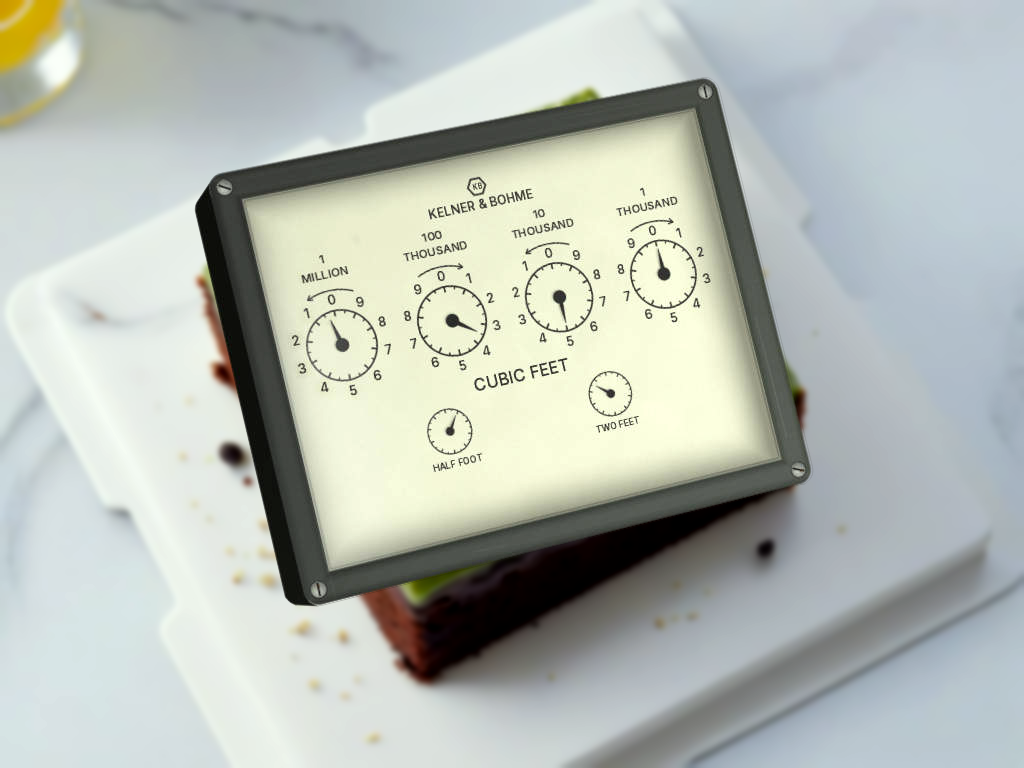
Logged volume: 35000 ft³
